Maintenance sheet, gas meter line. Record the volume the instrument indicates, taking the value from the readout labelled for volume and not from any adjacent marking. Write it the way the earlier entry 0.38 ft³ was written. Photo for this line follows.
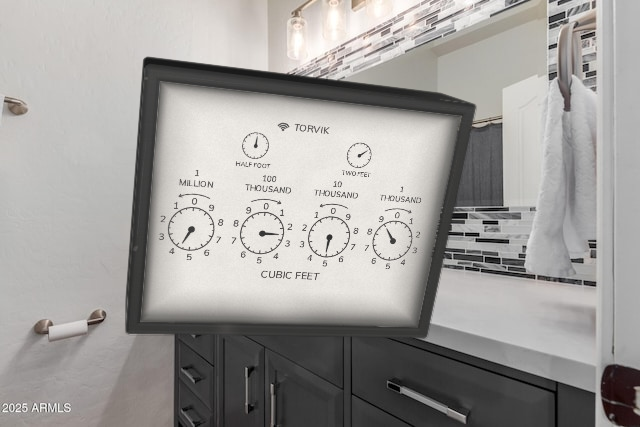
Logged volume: 424900 ft³
